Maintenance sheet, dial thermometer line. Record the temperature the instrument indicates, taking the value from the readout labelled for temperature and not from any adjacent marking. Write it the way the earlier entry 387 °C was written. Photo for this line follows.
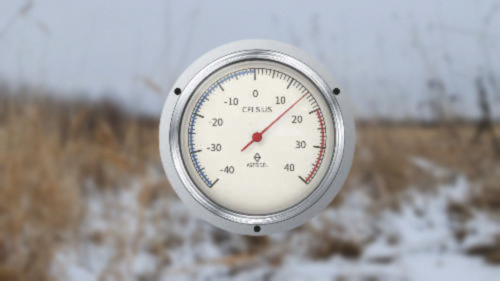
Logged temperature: 15 °C
